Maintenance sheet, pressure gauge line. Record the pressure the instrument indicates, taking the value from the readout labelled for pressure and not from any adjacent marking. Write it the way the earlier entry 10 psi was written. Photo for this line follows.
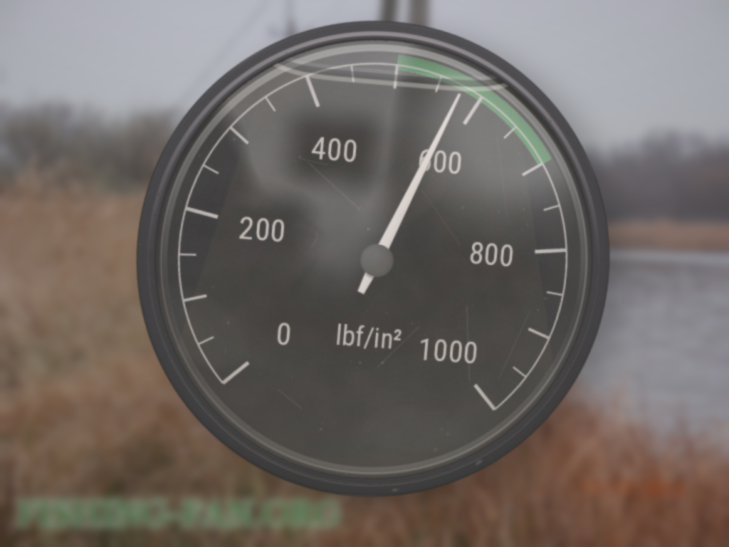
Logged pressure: 575 psi
